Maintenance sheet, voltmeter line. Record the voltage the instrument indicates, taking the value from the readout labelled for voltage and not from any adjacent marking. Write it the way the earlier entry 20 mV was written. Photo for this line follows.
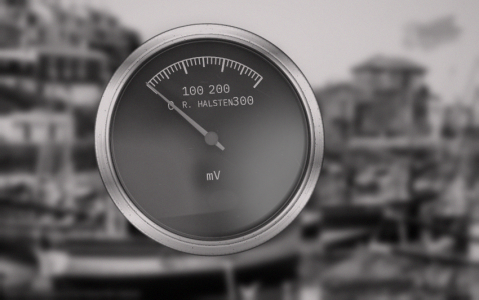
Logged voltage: 0 mV
